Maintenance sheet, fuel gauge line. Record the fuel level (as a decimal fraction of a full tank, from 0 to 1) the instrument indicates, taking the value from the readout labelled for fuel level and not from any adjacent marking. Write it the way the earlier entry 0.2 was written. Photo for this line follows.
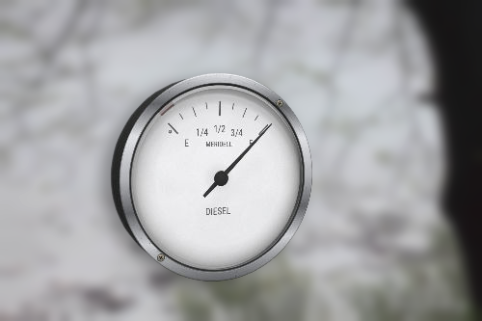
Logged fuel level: 1
